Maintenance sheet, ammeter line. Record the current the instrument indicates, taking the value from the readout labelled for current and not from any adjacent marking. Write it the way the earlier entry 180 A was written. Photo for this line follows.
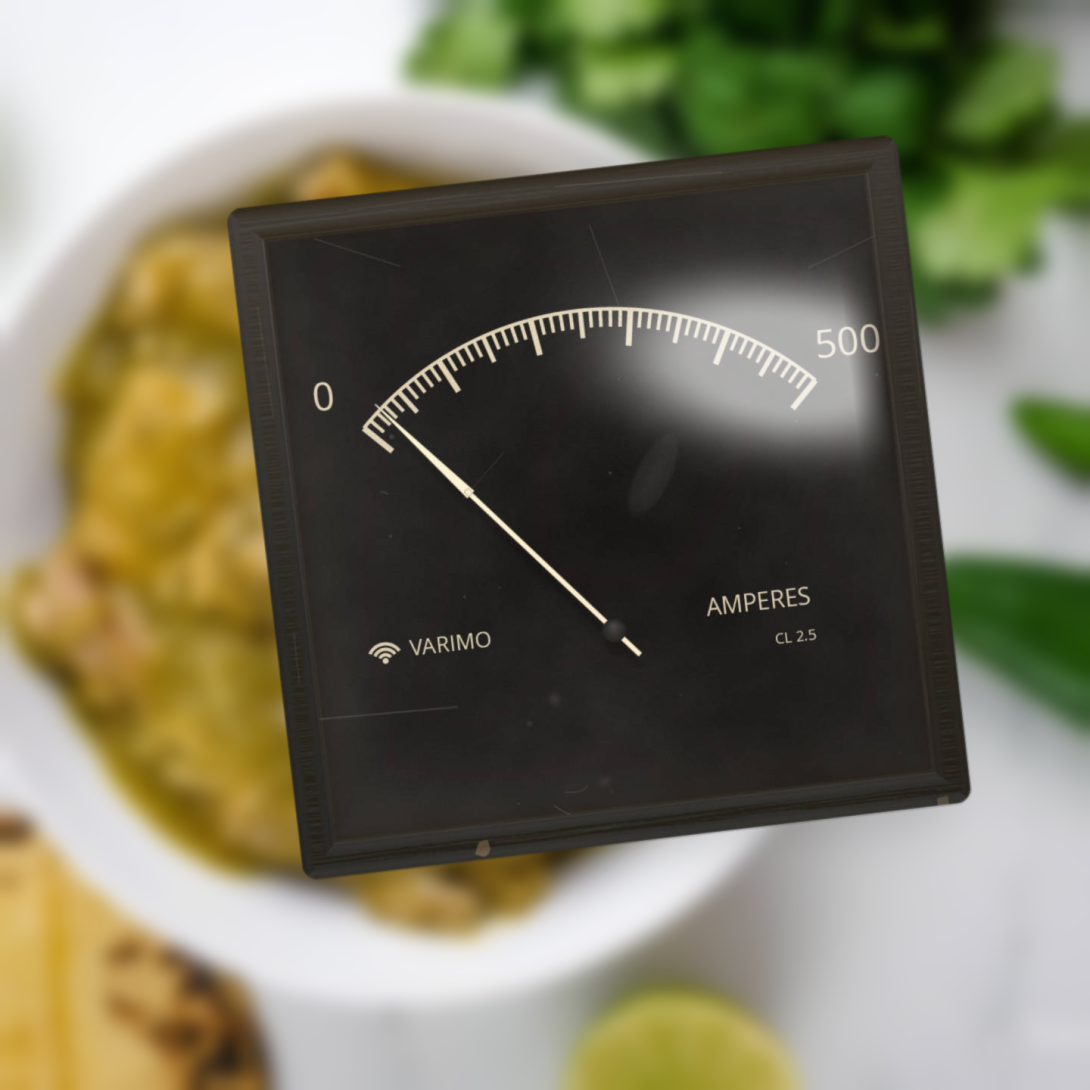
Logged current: 25 A
